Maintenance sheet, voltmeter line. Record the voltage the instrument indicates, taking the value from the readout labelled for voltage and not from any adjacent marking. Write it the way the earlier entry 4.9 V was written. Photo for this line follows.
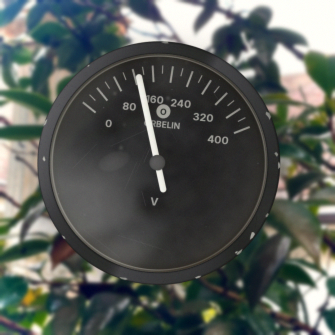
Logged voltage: 130 V
